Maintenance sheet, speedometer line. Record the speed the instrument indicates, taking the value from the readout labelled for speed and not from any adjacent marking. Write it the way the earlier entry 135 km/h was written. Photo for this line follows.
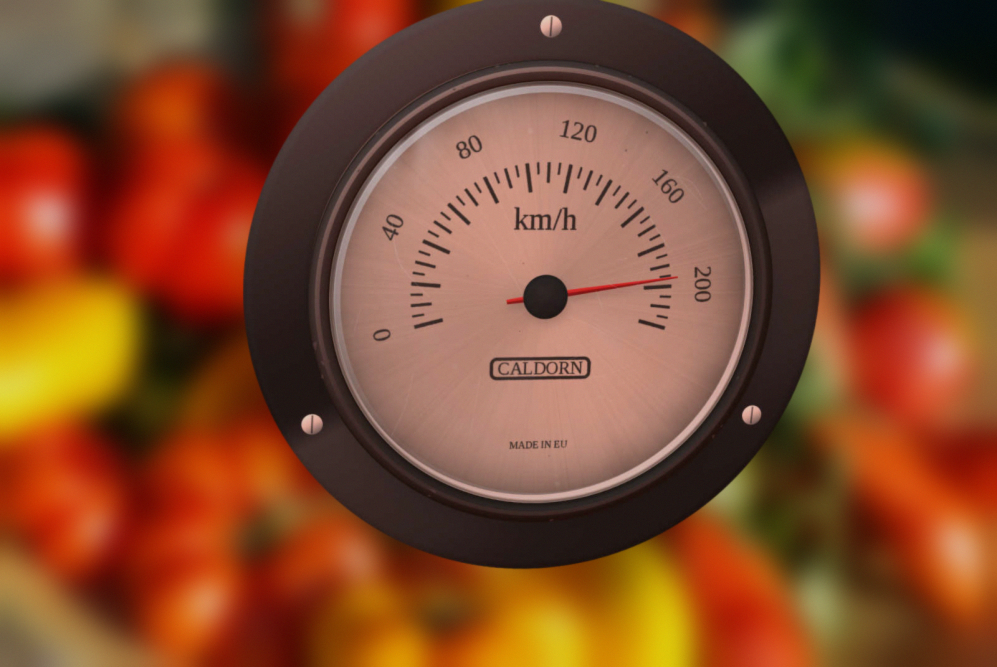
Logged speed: 195 km/h
